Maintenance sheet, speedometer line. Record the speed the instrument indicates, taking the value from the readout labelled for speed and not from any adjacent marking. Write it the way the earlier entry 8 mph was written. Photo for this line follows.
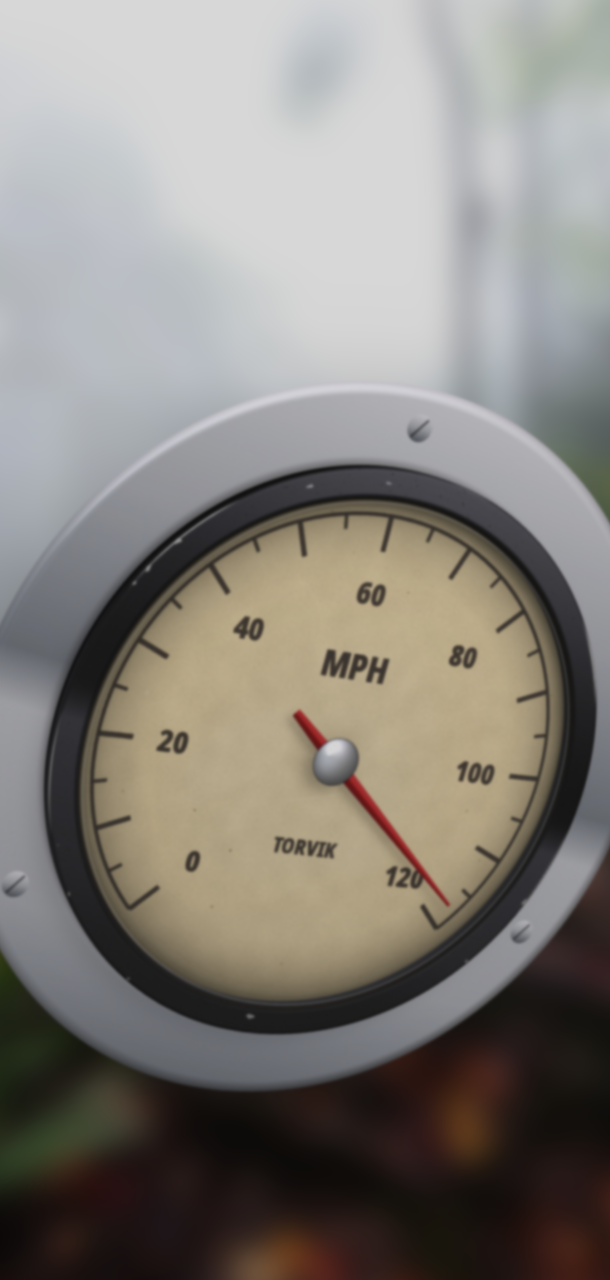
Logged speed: 117.5 mph
